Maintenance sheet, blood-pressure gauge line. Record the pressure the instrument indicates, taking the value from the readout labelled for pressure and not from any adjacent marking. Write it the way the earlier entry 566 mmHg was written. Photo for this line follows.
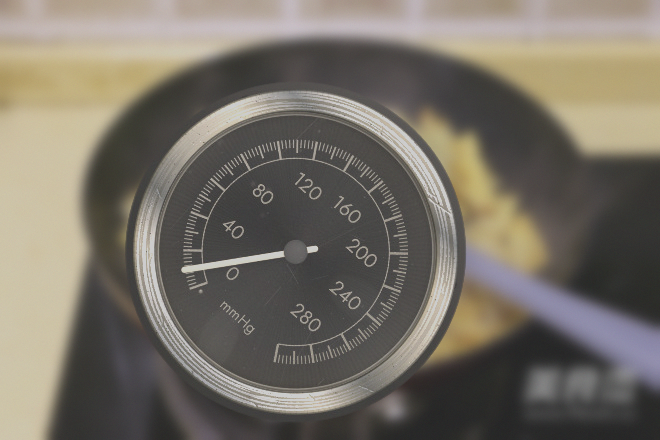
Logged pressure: 10 mmHg
